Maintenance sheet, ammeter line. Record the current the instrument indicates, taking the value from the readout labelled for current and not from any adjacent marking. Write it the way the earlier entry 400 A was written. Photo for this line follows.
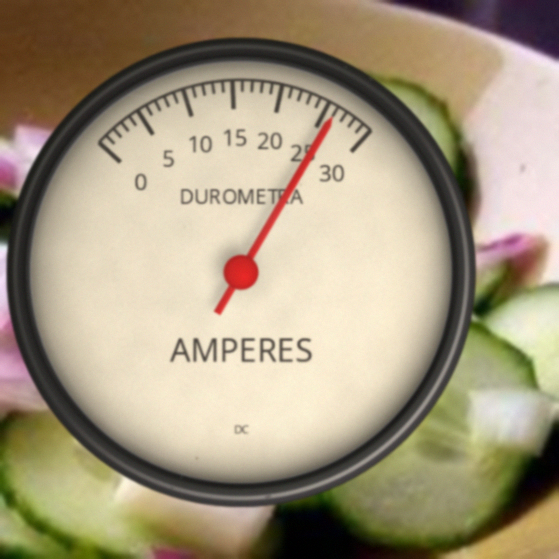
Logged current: 26 A
